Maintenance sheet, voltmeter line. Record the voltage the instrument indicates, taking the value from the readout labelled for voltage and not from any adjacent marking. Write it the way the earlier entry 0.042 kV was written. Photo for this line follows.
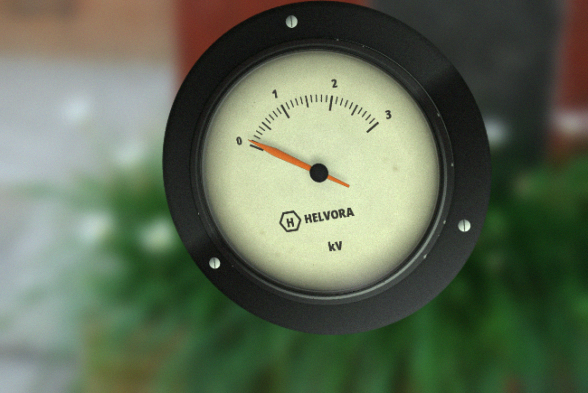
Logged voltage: 0.1 kV
